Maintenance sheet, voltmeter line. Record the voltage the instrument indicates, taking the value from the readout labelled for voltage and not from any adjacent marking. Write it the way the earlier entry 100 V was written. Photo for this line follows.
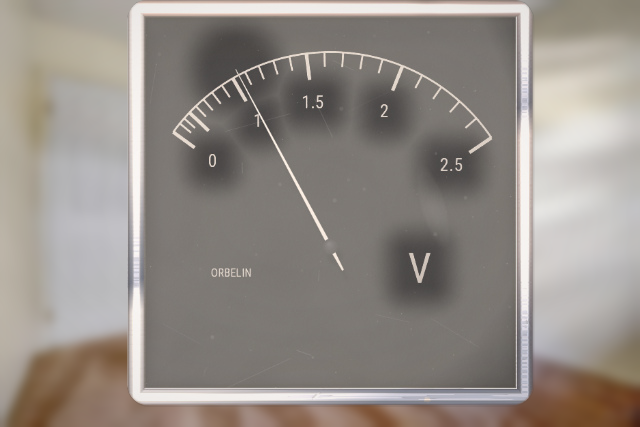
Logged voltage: 1.05 V
